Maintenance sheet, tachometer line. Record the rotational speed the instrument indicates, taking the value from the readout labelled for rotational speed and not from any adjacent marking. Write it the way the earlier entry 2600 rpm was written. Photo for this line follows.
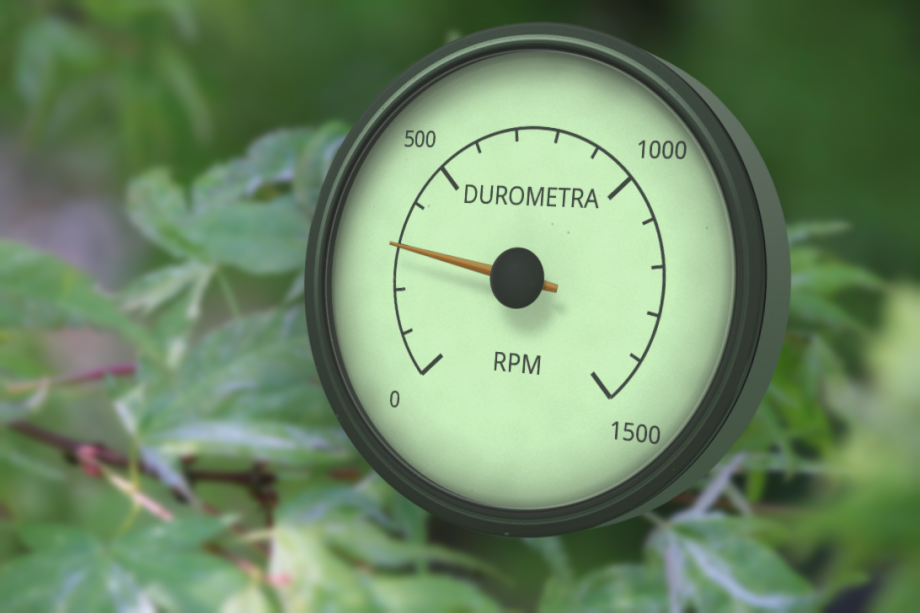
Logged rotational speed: 300 rpm
